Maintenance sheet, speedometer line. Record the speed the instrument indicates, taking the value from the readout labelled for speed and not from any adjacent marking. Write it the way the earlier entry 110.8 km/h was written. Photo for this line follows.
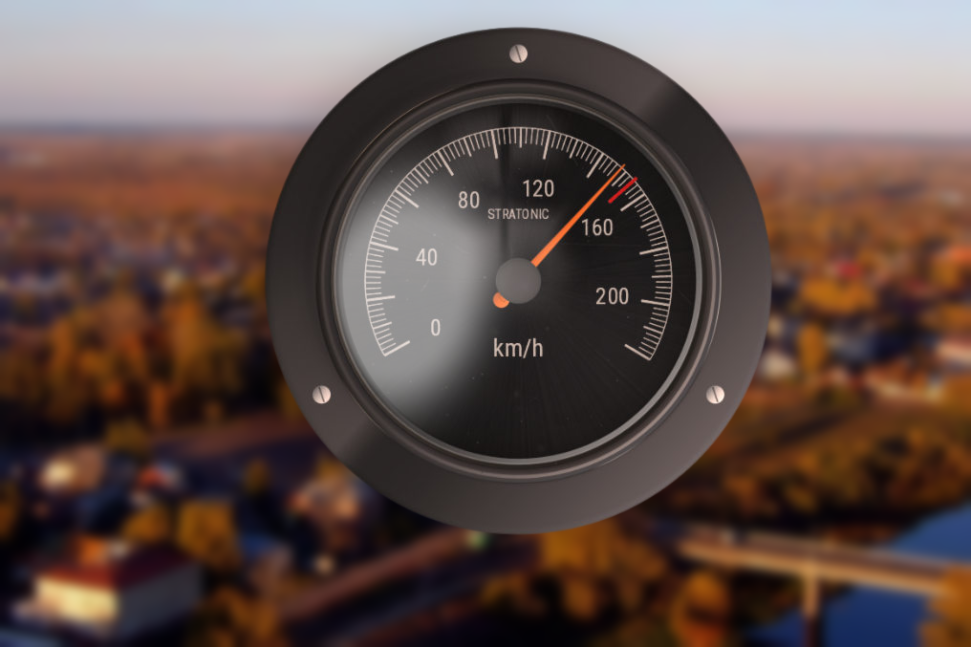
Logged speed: 148 km/h
